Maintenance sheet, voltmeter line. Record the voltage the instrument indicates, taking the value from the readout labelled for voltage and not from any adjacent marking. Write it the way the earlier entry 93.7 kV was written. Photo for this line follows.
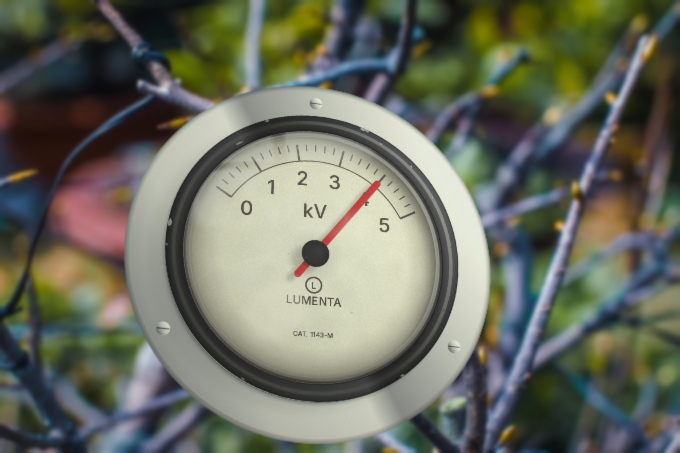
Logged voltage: 4 kV
